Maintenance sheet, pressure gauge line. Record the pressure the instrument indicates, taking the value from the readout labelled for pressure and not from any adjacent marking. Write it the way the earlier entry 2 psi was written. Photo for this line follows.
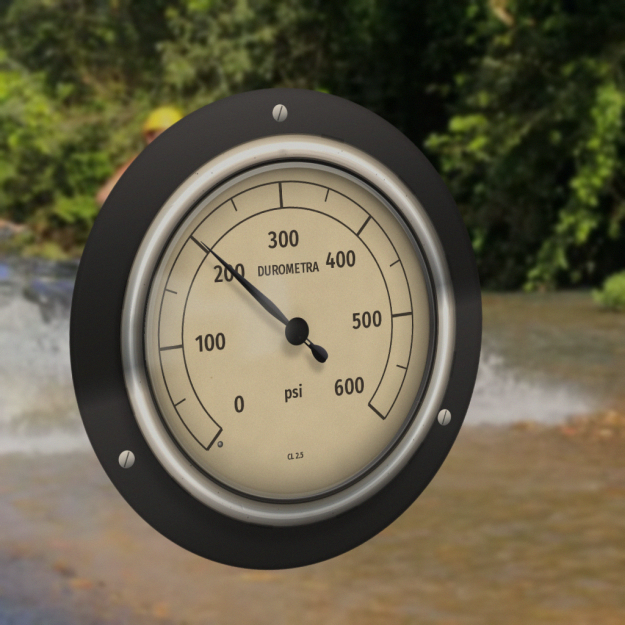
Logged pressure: 200 psi
